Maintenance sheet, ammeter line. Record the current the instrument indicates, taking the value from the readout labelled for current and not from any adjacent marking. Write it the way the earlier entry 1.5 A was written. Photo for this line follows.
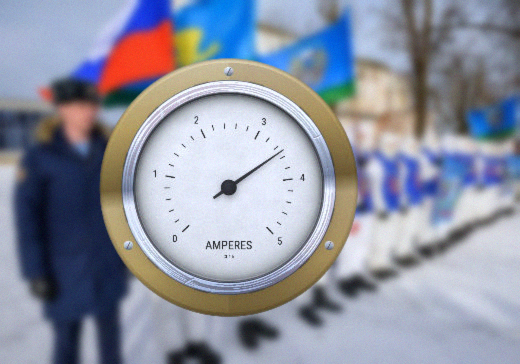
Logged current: 3.5 A
